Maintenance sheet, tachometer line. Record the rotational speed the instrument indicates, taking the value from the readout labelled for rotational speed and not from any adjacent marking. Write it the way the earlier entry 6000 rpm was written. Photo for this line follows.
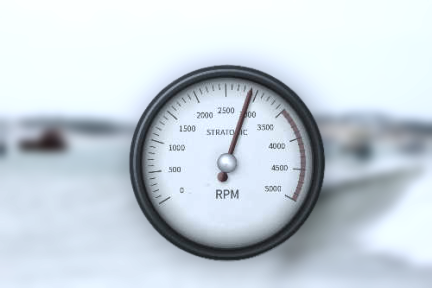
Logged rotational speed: 2900 rpm
